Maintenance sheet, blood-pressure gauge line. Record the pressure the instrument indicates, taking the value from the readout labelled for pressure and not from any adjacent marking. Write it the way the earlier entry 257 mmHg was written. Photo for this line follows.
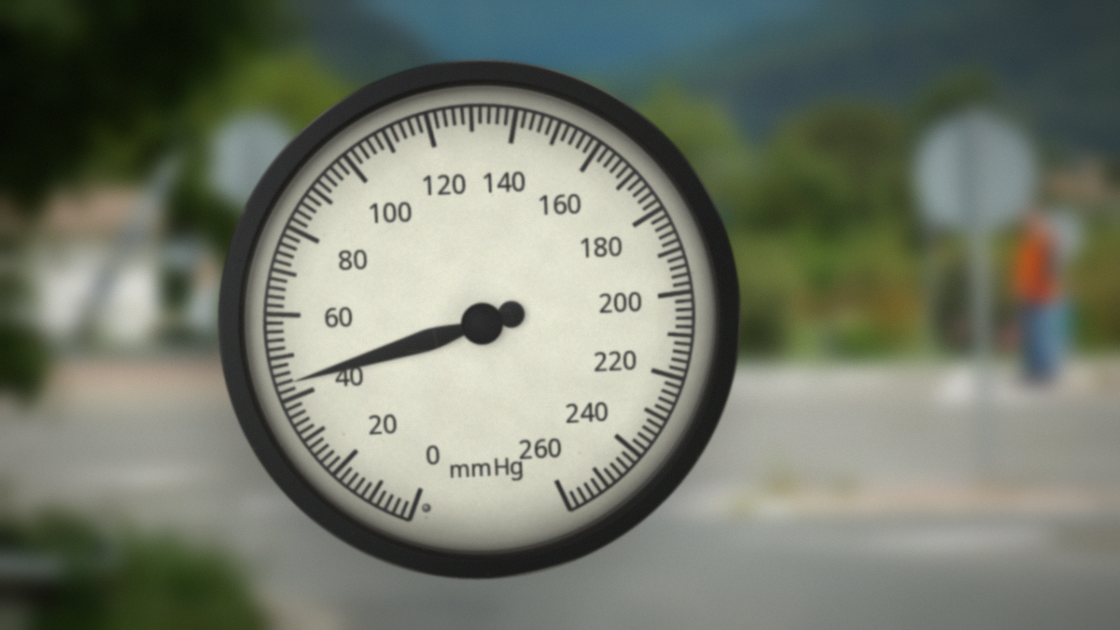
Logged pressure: 44 mmHg
